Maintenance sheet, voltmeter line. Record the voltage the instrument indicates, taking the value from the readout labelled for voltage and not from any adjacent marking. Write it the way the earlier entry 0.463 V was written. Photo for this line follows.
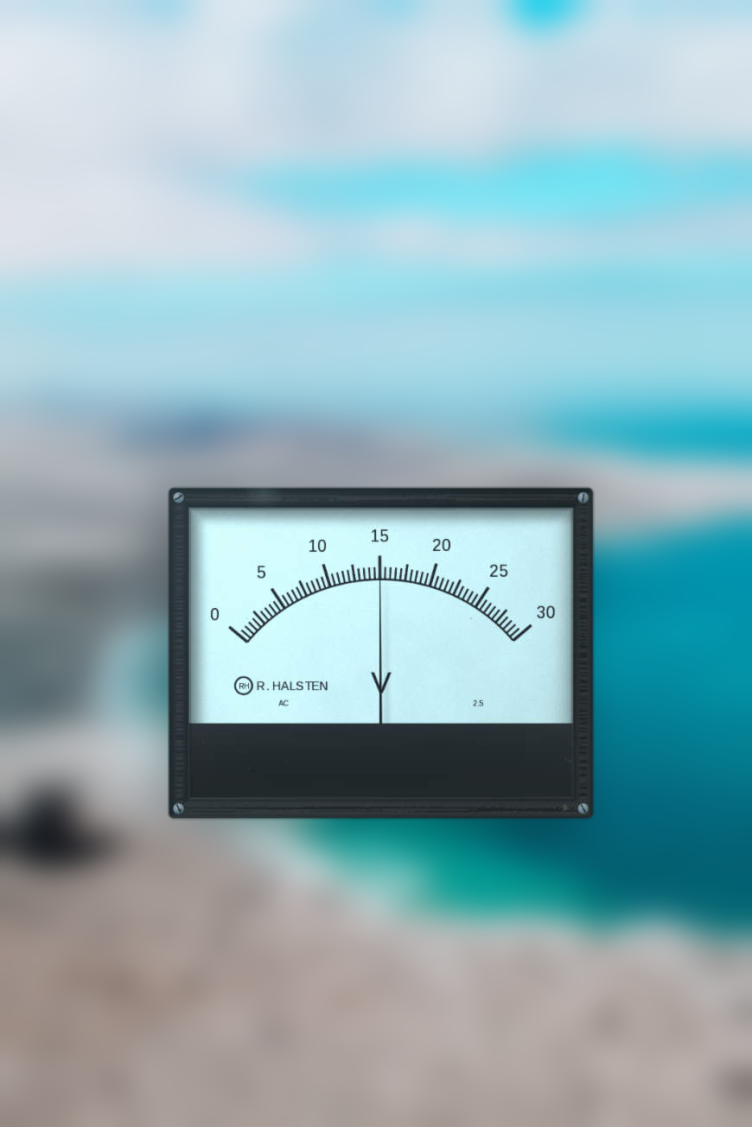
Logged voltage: 15 V
